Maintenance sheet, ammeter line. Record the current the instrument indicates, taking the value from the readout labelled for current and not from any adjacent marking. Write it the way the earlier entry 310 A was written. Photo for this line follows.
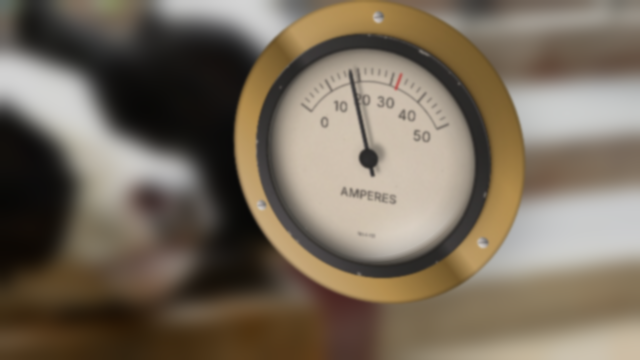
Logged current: 18 A
